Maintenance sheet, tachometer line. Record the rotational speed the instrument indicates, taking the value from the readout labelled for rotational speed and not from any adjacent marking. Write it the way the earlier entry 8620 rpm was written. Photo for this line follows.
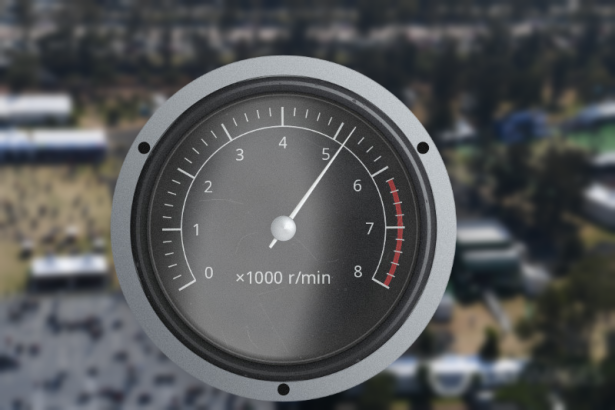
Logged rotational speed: 5200 rpm
